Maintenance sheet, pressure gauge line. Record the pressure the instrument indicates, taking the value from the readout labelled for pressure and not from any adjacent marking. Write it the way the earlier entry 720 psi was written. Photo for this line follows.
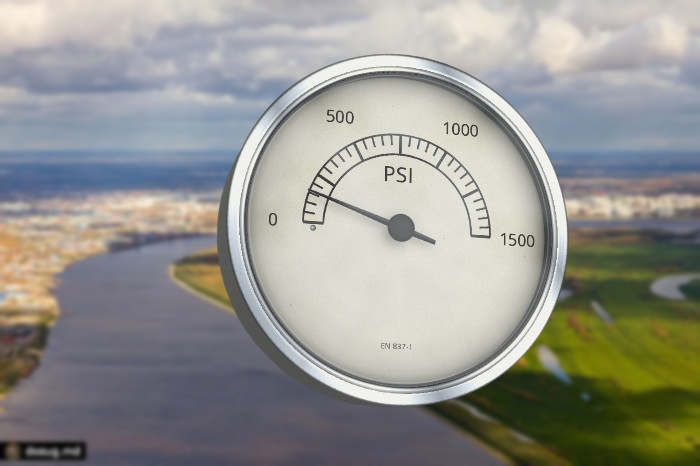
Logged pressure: 150 psi
